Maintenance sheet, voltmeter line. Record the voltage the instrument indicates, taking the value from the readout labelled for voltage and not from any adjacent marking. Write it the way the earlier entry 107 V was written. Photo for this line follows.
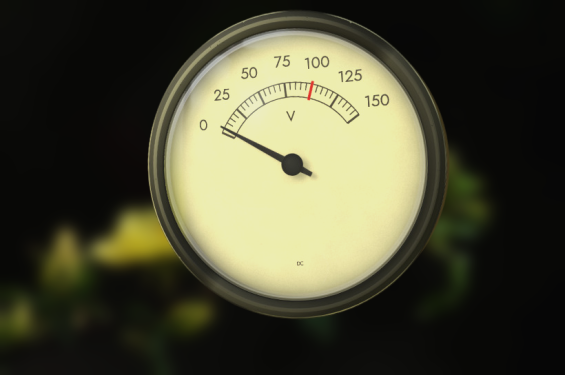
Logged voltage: 5 V
